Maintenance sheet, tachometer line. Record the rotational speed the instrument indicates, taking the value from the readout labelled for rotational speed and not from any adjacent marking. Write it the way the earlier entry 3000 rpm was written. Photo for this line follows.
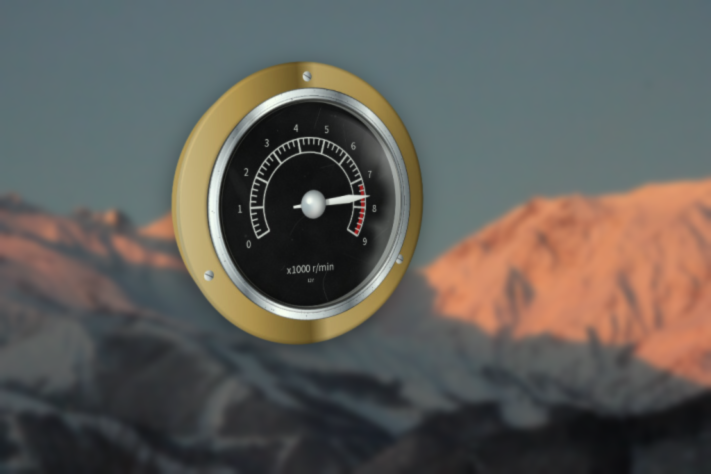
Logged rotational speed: 7600 rpm
